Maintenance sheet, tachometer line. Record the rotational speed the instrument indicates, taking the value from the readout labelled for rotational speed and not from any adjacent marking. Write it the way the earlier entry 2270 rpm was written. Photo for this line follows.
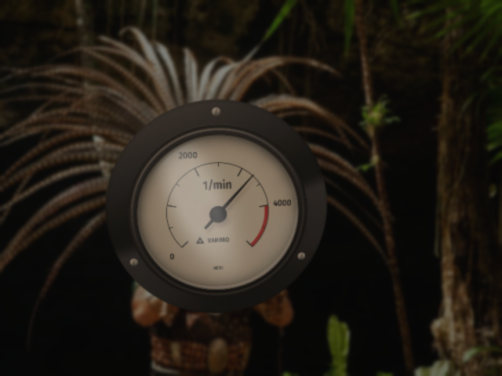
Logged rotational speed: 3250 rpm
